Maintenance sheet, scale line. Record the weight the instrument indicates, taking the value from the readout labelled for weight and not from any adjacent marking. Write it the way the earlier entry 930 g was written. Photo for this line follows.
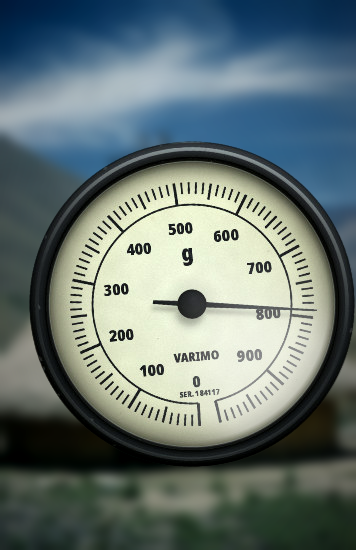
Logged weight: 790 g
